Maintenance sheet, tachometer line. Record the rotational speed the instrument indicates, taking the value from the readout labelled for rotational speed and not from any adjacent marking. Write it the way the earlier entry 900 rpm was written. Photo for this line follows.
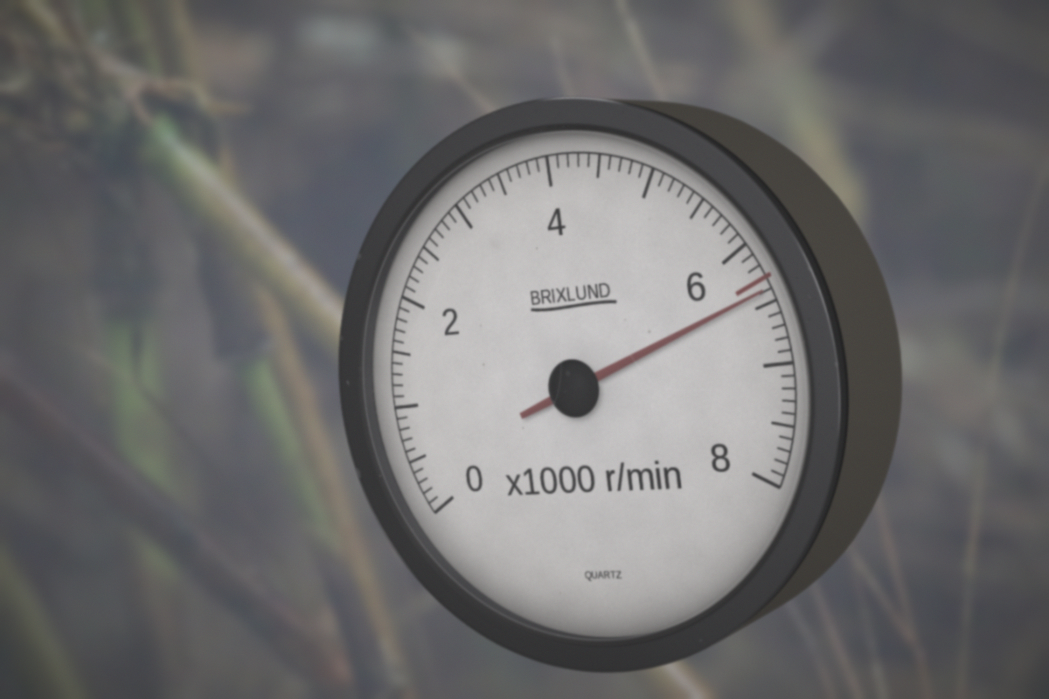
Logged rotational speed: 6400 rpm
